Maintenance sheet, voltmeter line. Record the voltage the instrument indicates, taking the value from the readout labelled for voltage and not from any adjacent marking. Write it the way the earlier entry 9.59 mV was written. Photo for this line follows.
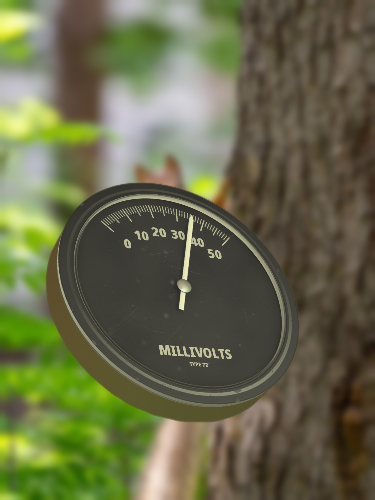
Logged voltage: 35 mV
